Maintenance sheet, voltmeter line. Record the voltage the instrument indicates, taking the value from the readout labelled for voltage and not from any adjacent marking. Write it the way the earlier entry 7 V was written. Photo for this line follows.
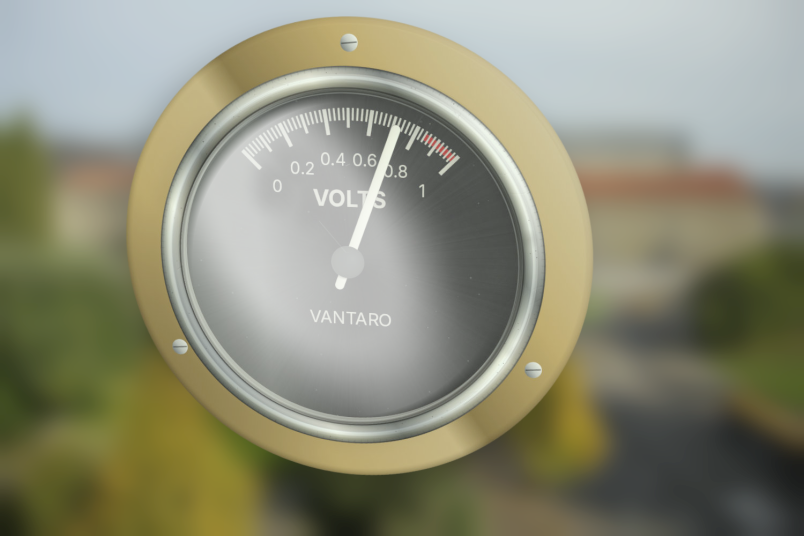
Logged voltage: 0.72 V
